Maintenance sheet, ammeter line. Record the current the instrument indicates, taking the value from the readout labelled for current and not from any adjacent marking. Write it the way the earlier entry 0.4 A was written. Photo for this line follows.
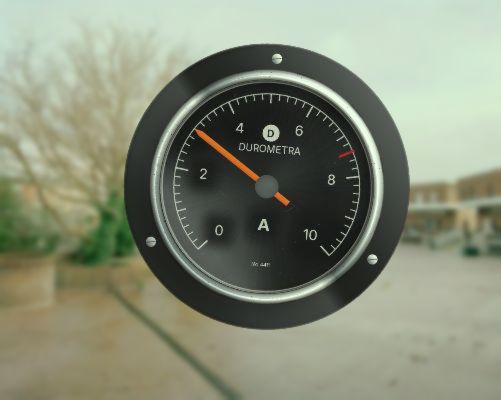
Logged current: 3 A
